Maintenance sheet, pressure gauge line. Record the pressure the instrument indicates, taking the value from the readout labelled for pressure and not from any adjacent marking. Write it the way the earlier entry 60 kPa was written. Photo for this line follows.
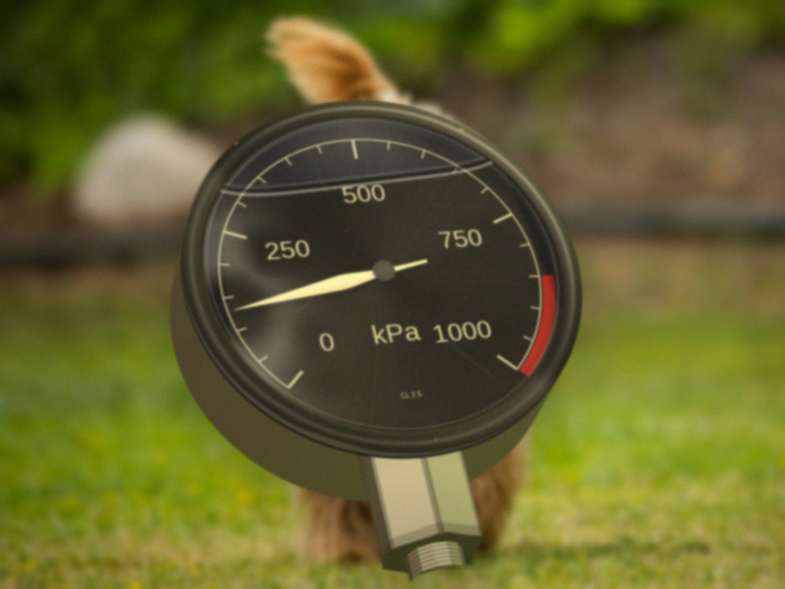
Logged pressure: 125 kPa
